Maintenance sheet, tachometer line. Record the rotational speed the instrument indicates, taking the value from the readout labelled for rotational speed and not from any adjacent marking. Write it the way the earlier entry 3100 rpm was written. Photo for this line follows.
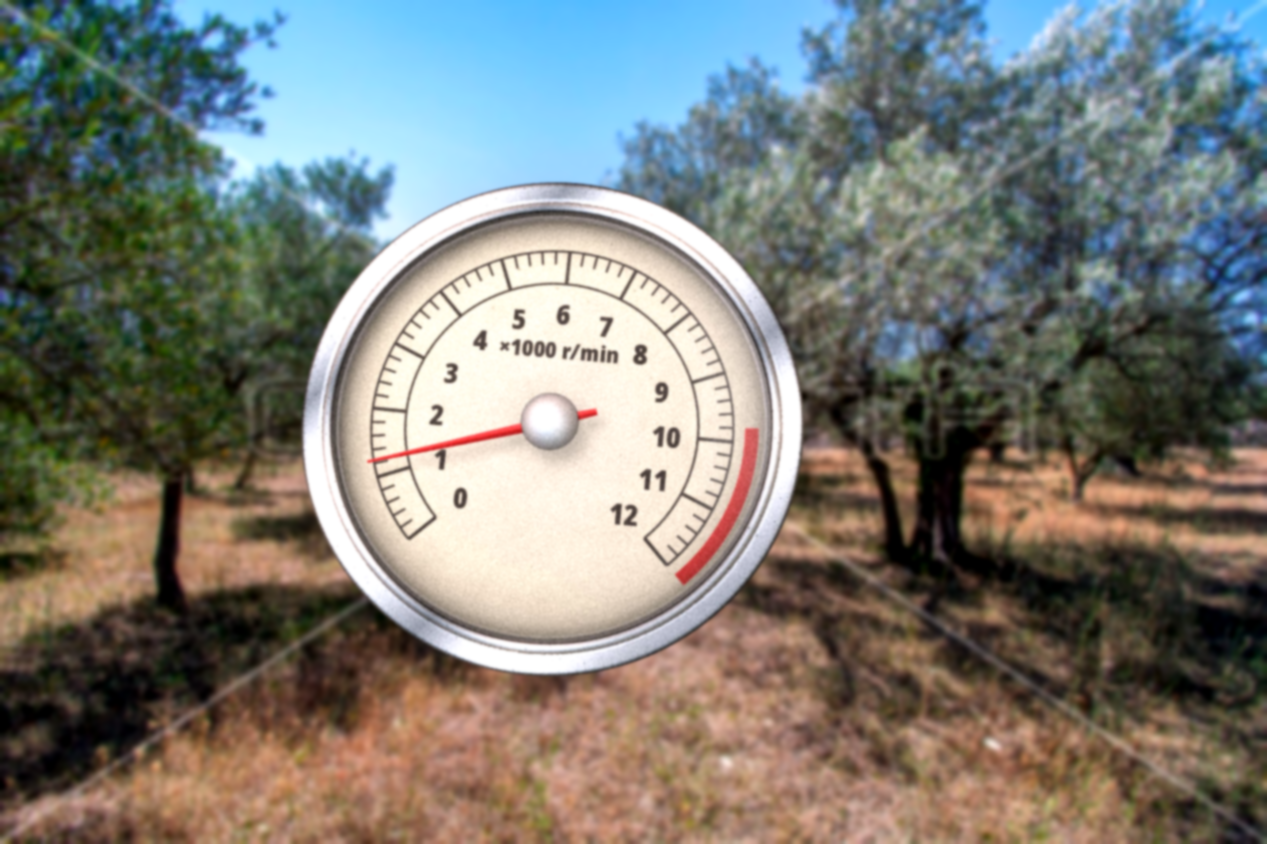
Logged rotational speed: 1200 rpm
